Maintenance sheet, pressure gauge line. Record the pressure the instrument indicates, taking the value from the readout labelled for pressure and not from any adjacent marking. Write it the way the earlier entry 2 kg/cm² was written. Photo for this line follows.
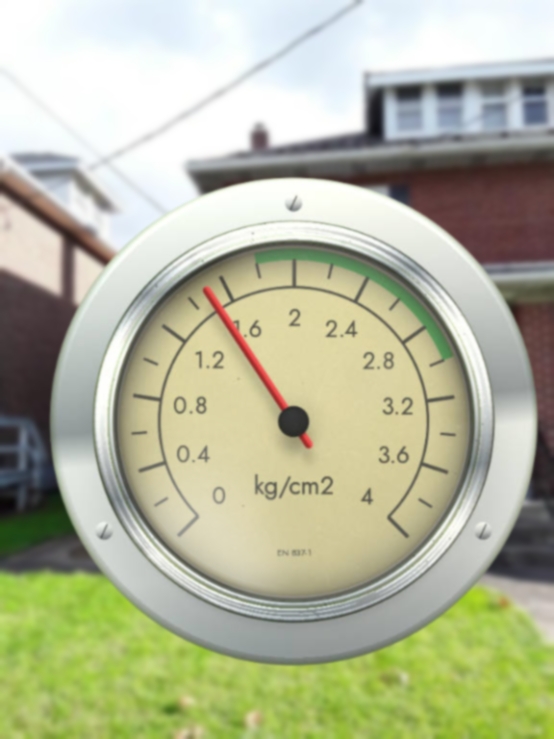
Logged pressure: 1.5 kg/cm²
